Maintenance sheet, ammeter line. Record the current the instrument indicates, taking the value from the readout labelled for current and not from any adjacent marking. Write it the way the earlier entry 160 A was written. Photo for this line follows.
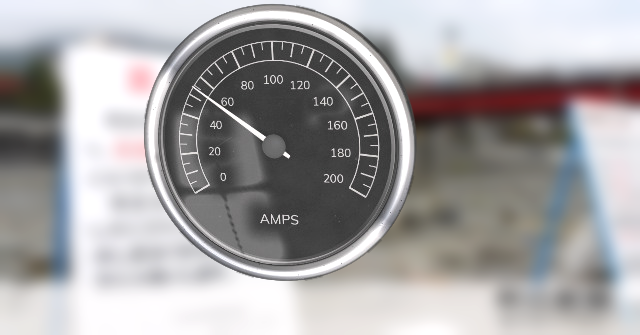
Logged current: 55 A
